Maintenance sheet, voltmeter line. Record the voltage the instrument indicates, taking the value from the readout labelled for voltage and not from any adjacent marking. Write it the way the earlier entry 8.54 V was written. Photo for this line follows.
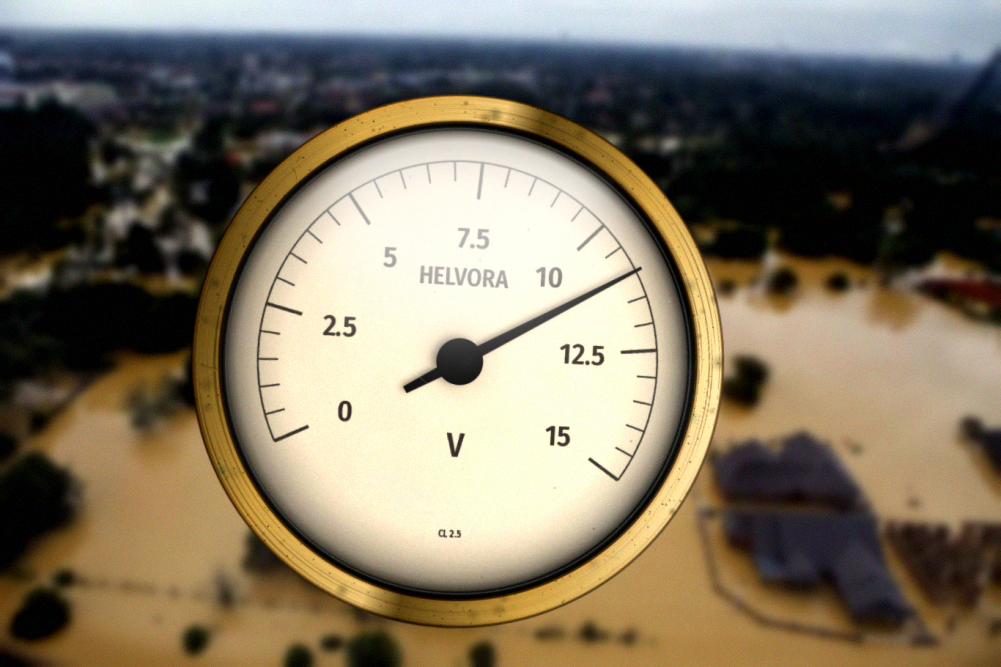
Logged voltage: 11 V
